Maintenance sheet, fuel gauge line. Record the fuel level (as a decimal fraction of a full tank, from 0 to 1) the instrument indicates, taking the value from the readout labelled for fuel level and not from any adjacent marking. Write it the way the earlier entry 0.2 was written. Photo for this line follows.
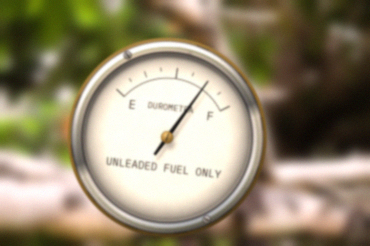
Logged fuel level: 0.75
